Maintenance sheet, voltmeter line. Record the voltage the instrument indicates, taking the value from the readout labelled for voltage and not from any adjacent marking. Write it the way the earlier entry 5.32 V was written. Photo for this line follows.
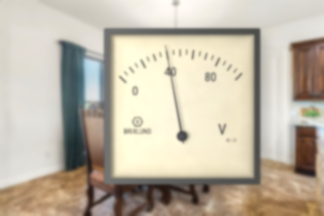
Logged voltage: 40 V
